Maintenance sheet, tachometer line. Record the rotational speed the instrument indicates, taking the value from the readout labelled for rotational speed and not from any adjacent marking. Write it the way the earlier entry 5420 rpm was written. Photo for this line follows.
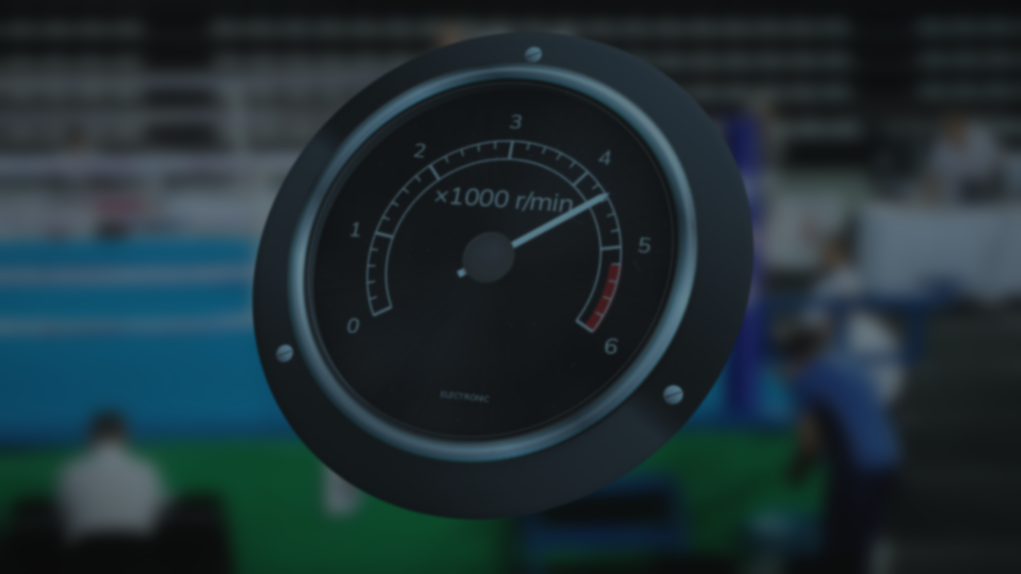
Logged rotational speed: 4400 rpm
